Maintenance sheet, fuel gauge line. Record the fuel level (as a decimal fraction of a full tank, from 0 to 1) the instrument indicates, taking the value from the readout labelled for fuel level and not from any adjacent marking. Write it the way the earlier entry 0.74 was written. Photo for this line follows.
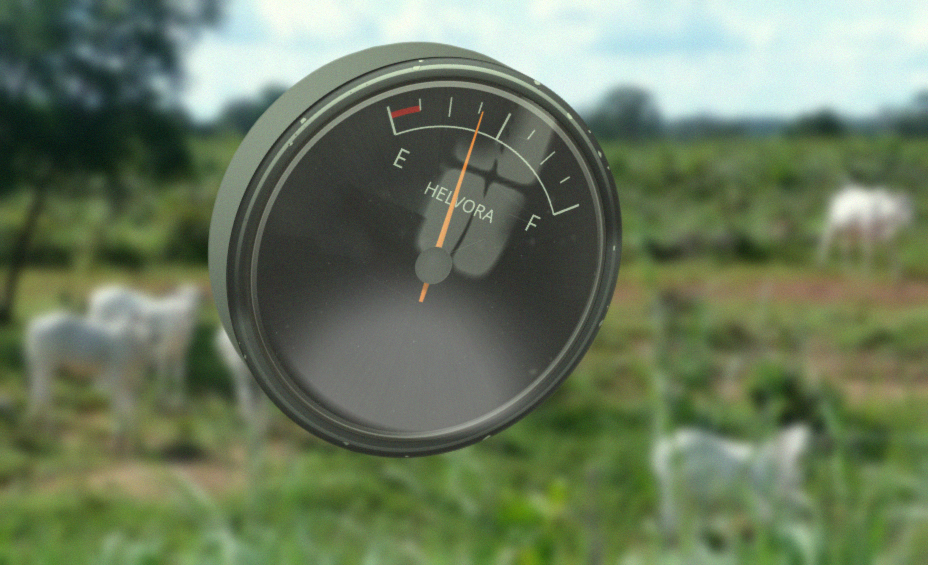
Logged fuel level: 0.375
